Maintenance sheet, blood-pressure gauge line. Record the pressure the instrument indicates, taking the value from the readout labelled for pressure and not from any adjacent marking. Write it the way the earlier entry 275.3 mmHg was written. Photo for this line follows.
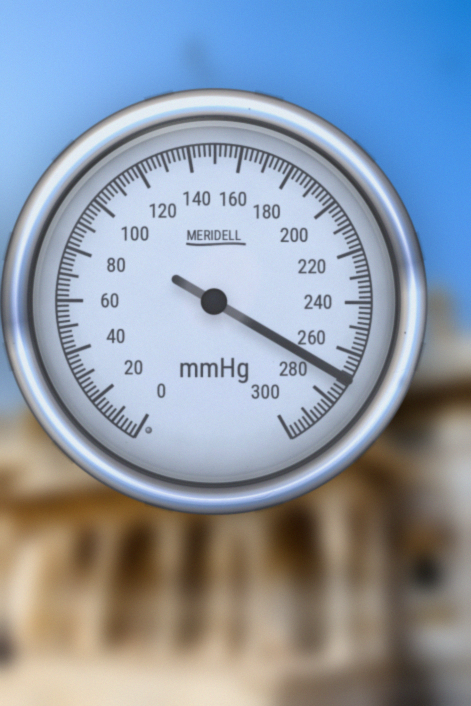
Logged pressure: 270 mmHg
